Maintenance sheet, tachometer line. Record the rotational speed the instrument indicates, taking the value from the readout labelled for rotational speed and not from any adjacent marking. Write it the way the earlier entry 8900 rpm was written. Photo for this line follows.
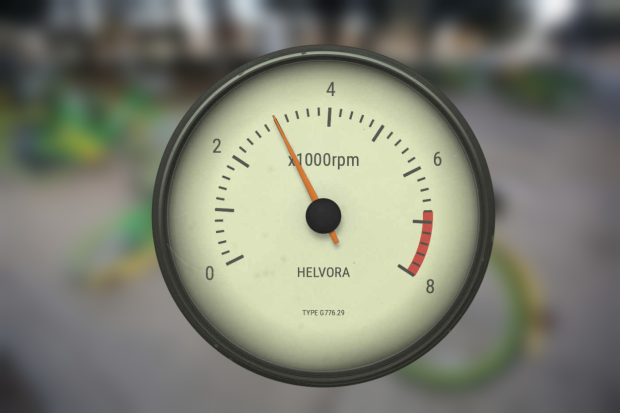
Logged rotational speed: 3000 rpm
